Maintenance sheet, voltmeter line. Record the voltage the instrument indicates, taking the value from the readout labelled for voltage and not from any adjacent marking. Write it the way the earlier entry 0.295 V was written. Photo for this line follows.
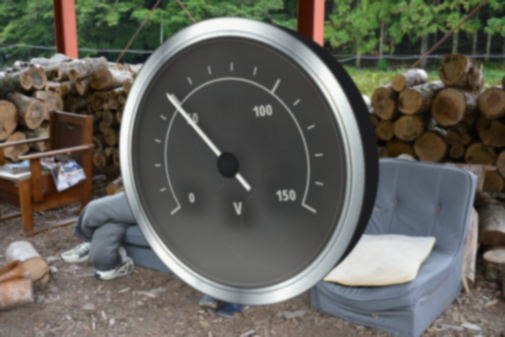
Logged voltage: 50 V
